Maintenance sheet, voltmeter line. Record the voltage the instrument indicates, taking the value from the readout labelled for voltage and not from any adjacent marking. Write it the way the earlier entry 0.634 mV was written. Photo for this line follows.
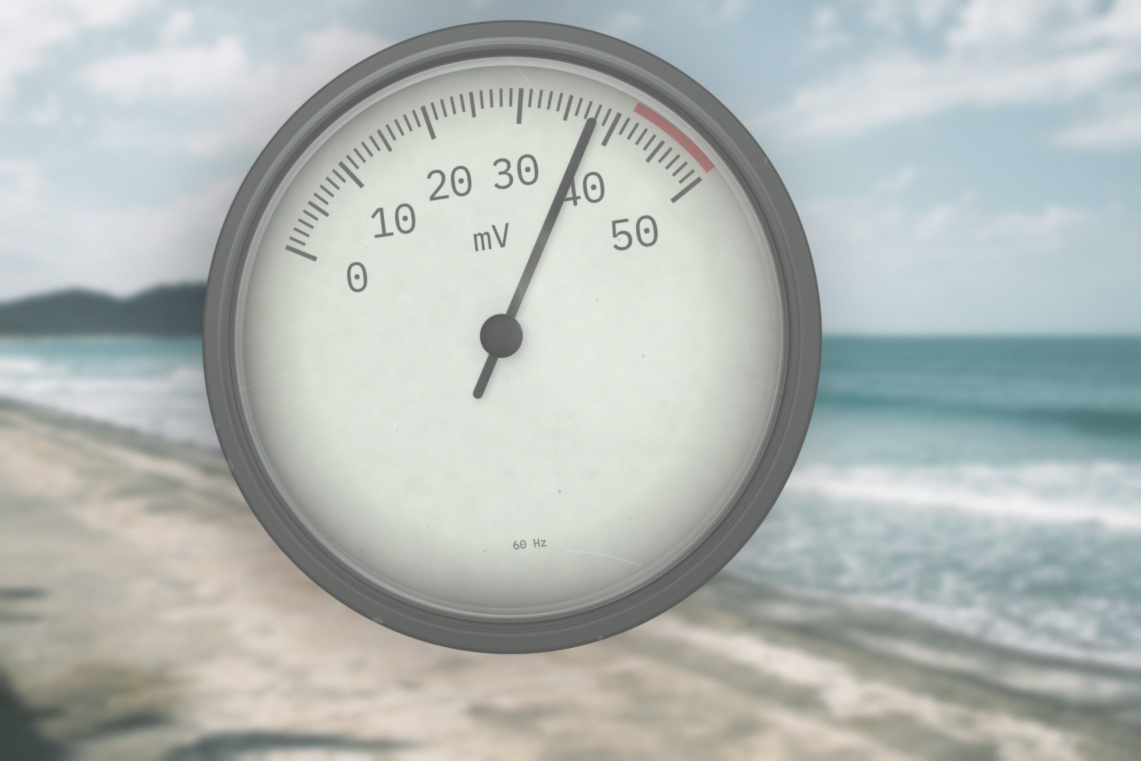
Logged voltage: 38 mV
